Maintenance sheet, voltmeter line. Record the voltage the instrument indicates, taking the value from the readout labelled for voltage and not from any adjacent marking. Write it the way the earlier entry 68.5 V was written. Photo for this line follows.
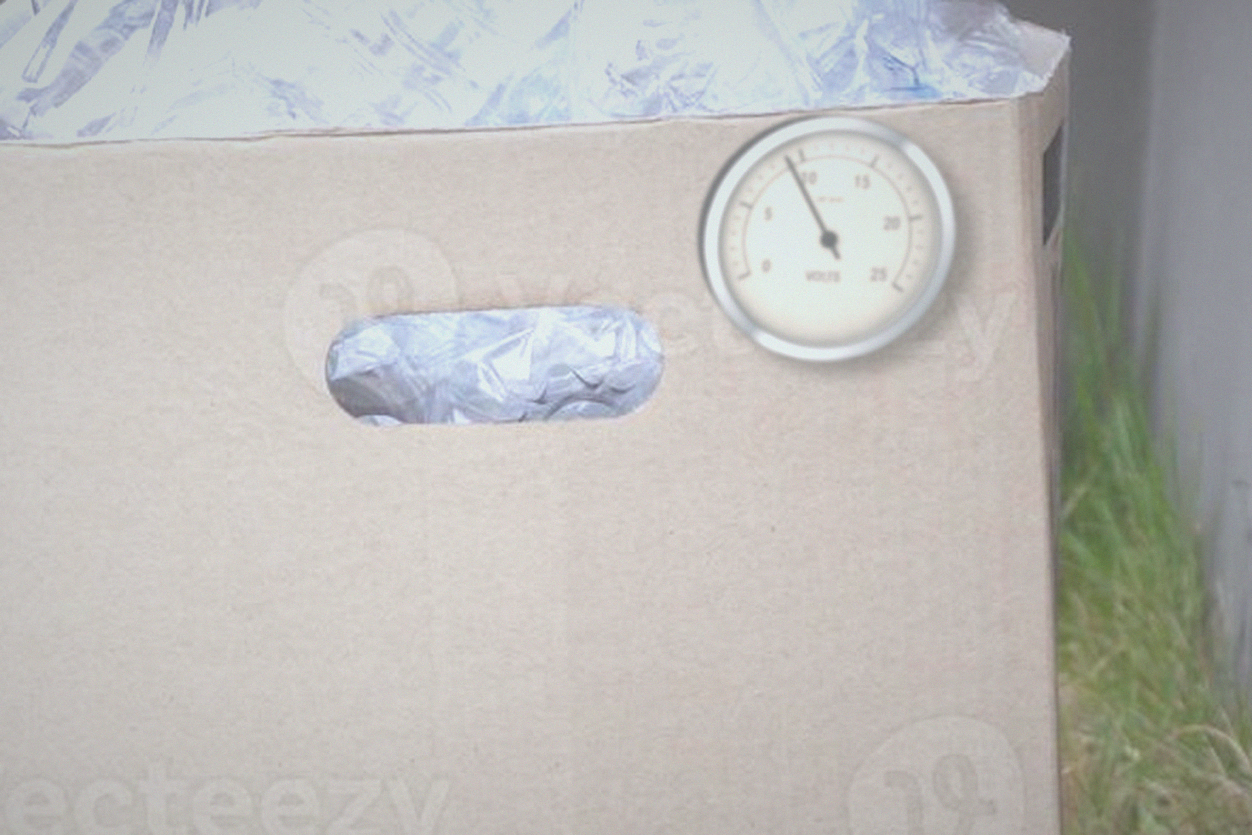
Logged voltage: 9 V
